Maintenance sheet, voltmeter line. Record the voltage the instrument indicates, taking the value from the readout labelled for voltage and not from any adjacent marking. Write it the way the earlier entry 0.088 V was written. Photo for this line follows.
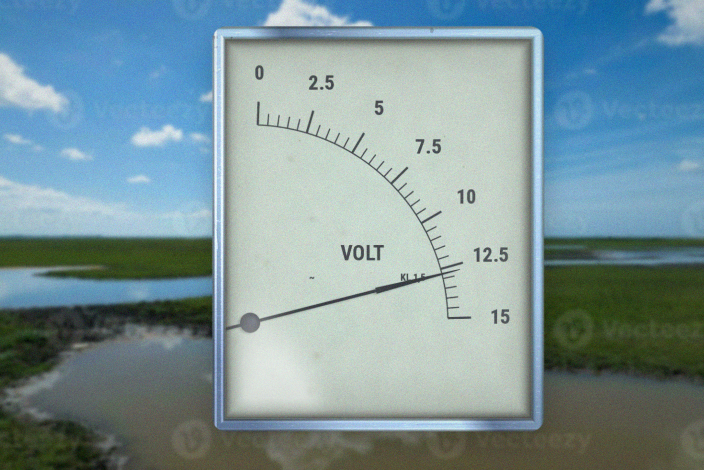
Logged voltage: 12.75 V
